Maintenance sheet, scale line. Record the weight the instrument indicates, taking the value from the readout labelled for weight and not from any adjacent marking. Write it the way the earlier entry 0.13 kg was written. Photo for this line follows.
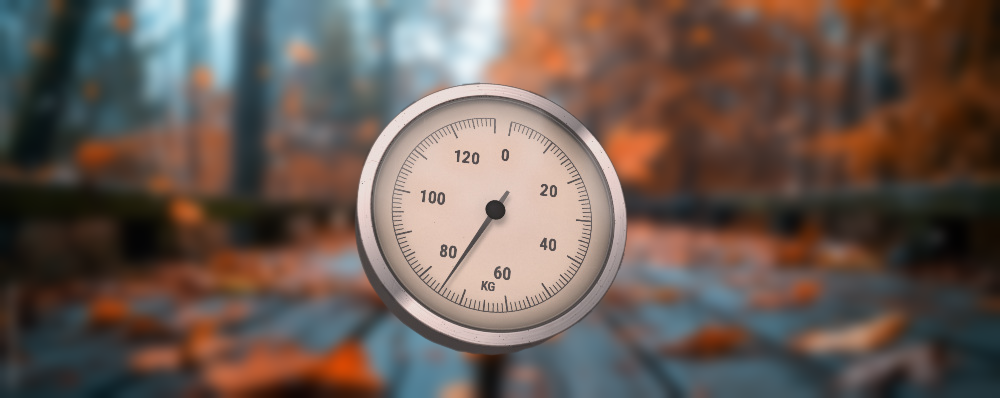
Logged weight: 75 kg
